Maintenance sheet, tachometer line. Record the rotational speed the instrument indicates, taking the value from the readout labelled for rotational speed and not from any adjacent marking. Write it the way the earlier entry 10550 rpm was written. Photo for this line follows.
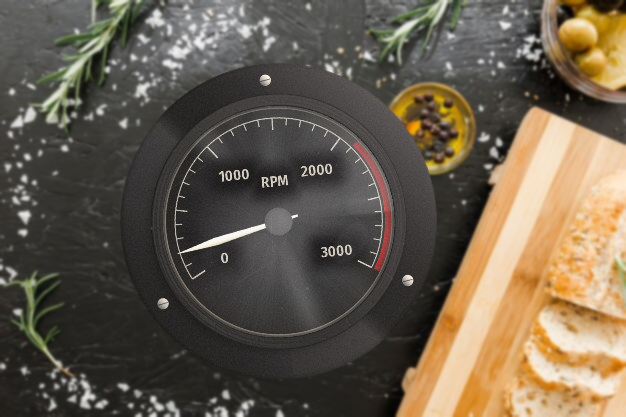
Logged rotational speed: 200 rpm
